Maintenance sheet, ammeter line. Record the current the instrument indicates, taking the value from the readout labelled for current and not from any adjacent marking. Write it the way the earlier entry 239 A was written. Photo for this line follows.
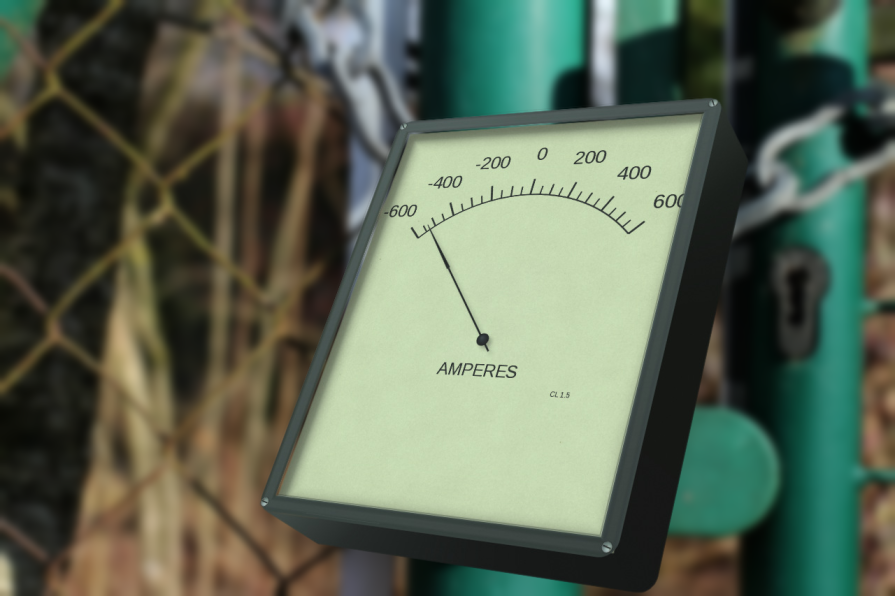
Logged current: -525 A
